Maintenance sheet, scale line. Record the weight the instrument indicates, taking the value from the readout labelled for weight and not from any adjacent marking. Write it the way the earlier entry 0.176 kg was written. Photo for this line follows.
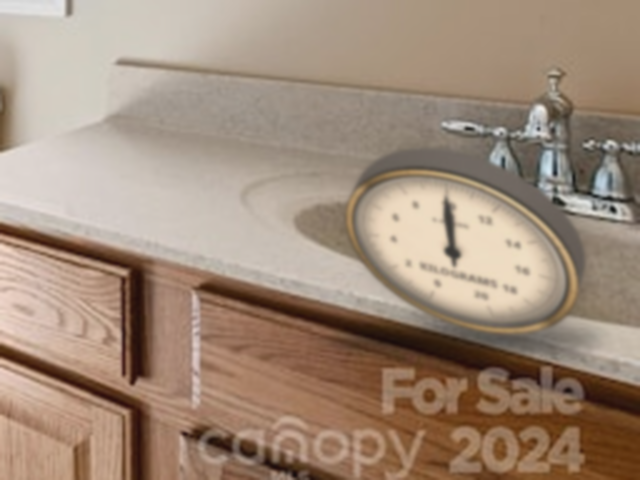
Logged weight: 10 kg
